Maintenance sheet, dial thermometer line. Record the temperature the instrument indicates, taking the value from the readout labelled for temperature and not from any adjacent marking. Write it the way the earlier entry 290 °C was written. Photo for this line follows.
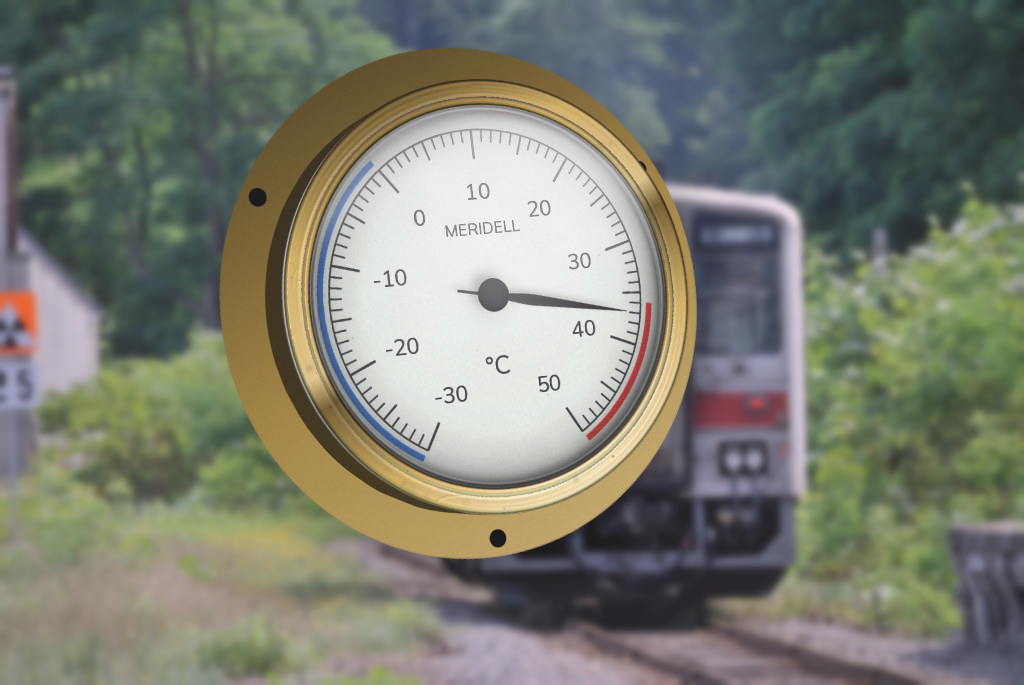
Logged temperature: 37 °C
